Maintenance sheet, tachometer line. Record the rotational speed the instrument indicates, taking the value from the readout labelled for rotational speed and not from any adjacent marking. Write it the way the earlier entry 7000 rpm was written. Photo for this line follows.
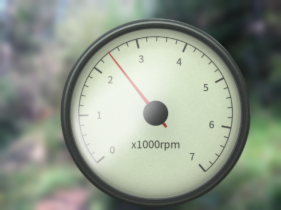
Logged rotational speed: 2400 rpm
